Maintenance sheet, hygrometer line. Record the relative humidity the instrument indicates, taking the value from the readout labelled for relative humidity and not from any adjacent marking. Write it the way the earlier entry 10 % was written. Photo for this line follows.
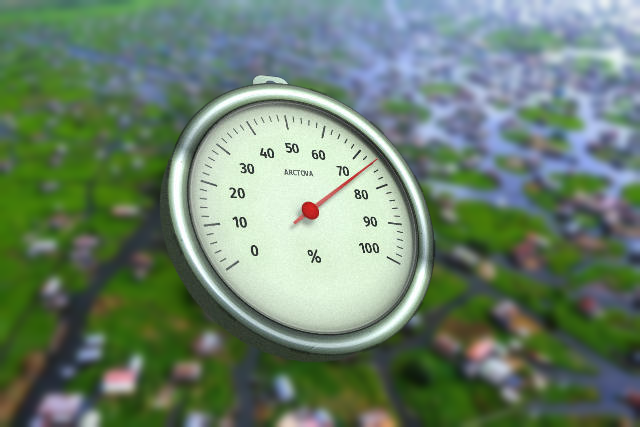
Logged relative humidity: 74 %
